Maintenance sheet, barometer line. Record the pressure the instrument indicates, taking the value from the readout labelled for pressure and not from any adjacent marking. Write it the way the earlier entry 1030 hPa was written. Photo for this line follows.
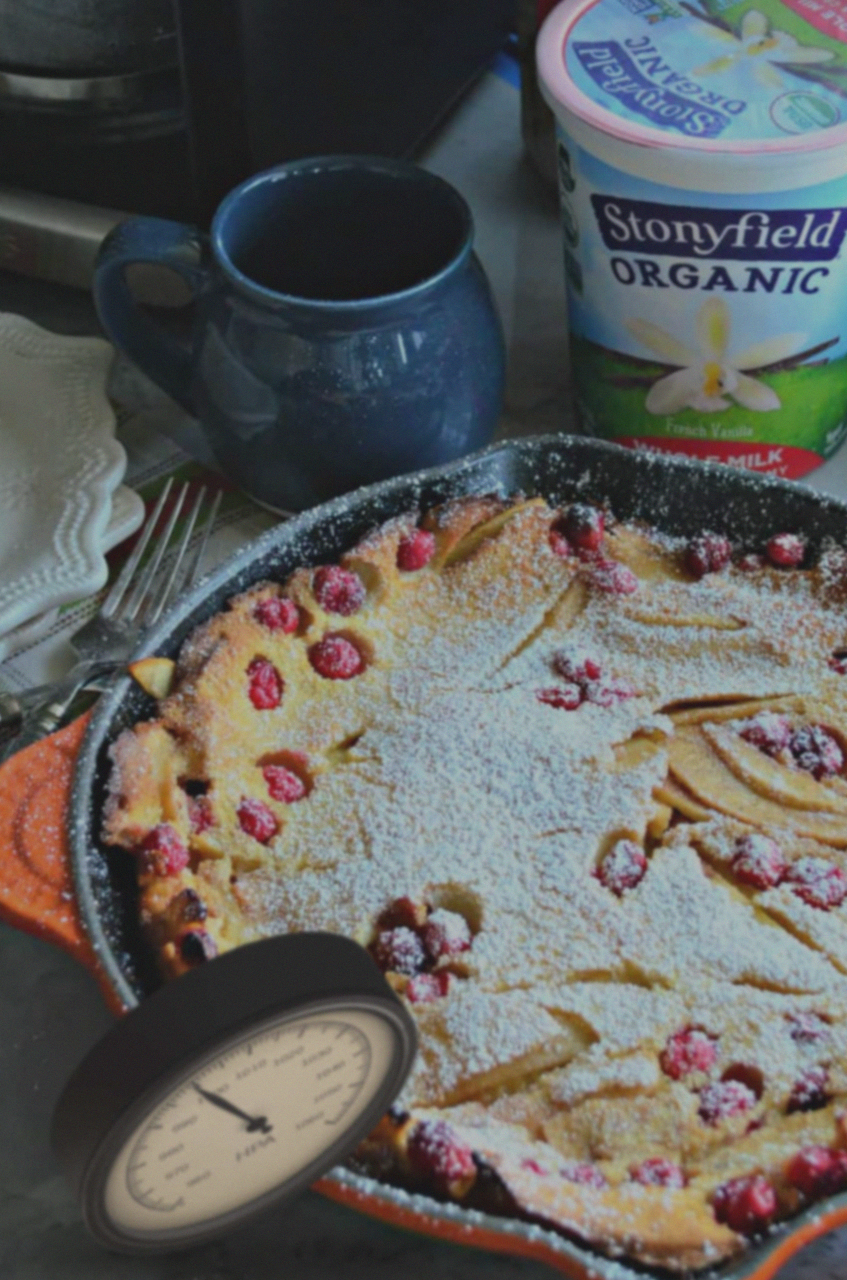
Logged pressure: 1000 hPa
